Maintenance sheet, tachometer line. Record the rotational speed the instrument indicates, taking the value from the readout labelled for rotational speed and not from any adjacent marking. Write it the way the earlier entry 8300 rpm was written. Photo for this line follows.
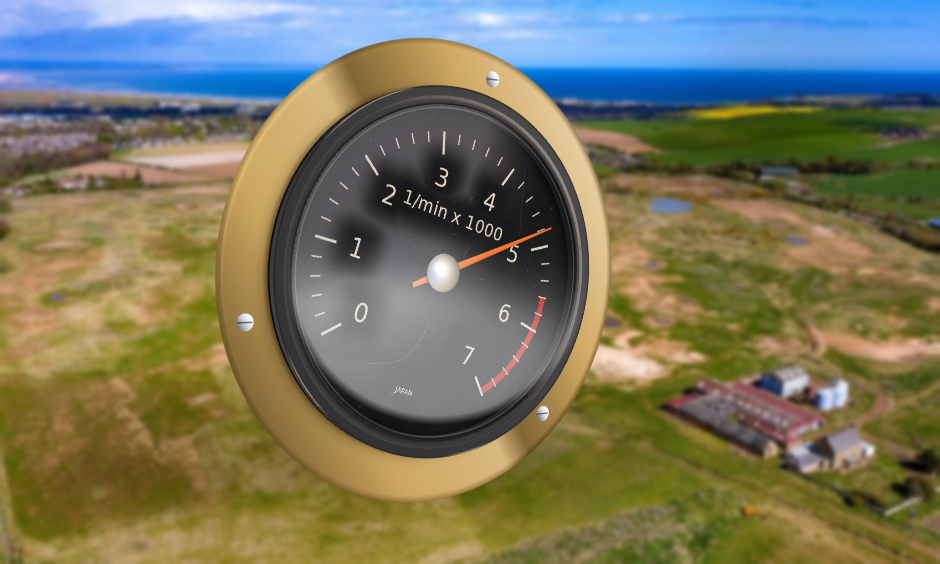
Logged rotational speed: 4800 rpm
